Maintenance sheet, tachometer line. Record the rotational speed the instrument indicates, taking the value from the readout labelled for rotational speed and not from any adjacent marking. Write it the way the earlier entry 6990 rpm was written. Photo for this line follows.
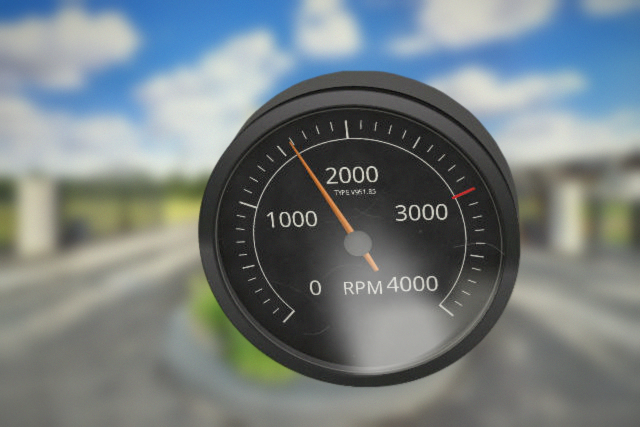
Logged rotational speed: 1600 rpm
